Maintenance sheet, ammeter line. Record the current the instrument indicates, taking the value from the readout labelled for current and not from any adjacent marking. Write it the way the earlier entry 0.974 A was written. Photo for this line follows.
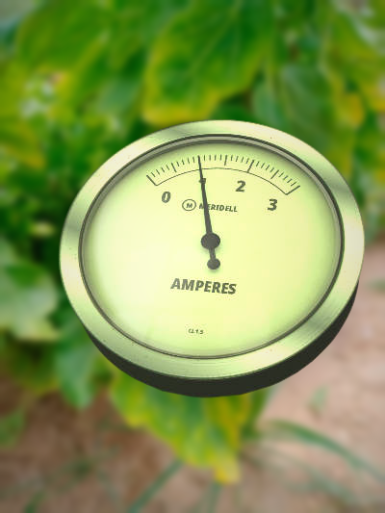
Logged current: 1 A
